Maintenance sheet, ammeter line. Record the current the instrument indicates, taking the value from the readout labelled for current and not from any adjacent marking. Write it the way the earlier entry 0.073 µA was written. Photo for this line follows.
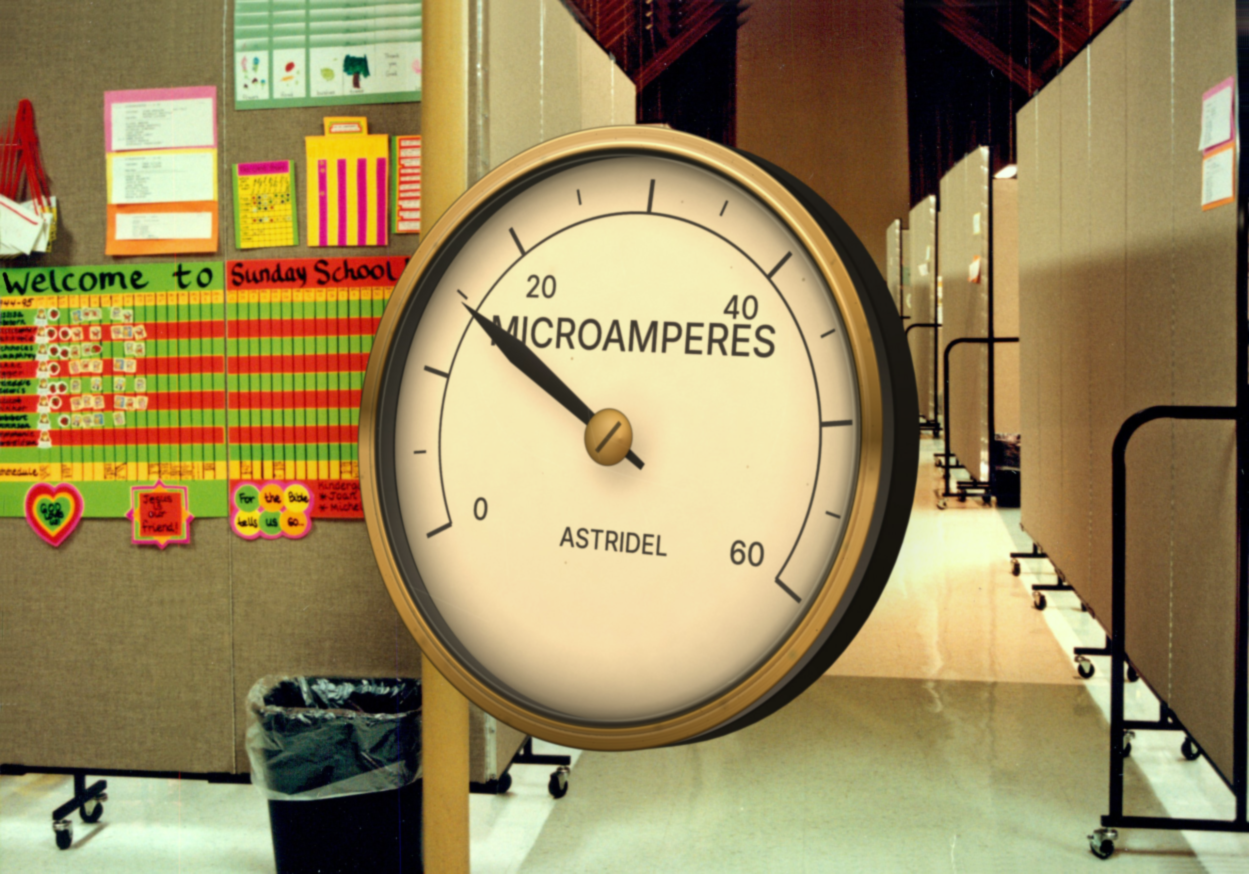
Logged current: 15 µA
